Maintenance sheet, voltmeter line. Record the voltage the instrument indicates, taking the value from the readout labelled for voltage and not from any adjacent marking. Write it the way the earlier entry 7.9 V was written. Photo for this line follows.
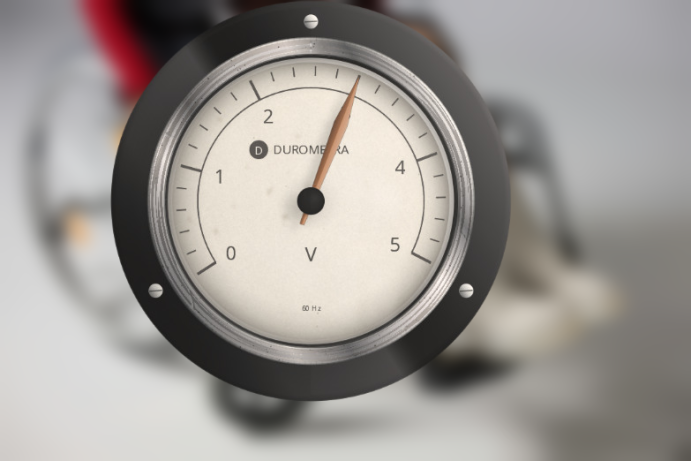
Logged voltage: 3 V
